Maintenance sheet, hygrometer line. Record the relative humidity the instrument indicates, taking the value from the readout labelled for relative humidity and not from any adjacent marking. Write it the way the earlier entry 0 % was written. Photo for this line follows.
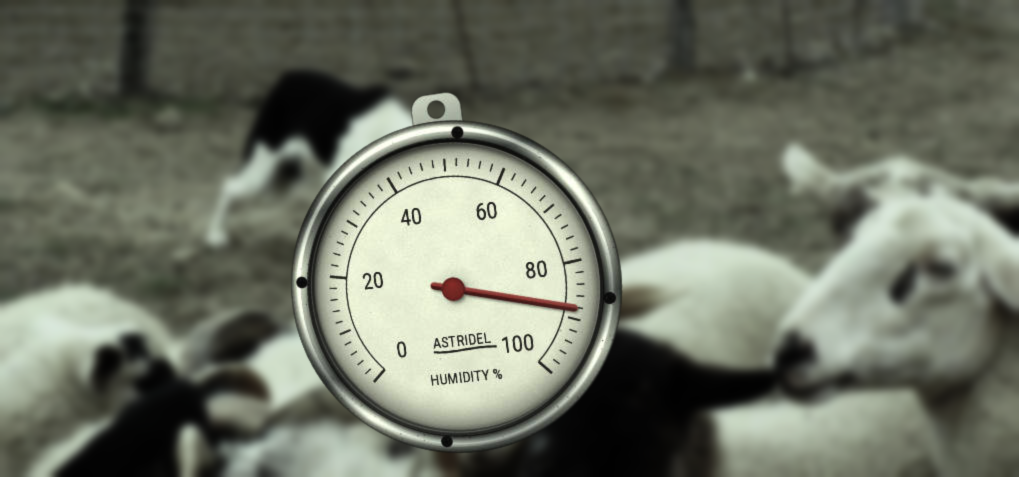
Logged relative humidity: 88 %
